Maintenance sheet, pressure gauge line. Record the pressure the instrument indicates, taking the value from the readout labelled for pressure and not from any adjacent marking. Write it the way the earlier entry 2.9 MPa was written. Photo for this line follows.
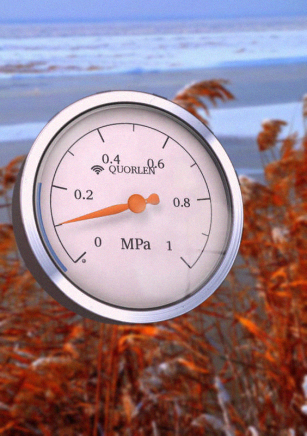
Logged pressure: 0.1 MPa
